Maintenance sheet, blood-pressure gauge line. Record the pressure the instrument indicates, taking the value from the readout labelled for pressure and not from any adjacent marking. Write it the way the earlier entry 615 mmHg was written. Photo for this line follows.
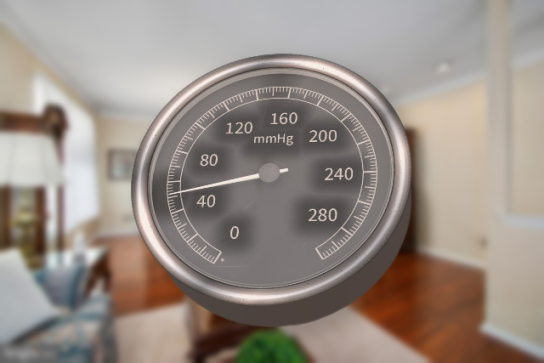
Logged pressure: 50 mmHg
